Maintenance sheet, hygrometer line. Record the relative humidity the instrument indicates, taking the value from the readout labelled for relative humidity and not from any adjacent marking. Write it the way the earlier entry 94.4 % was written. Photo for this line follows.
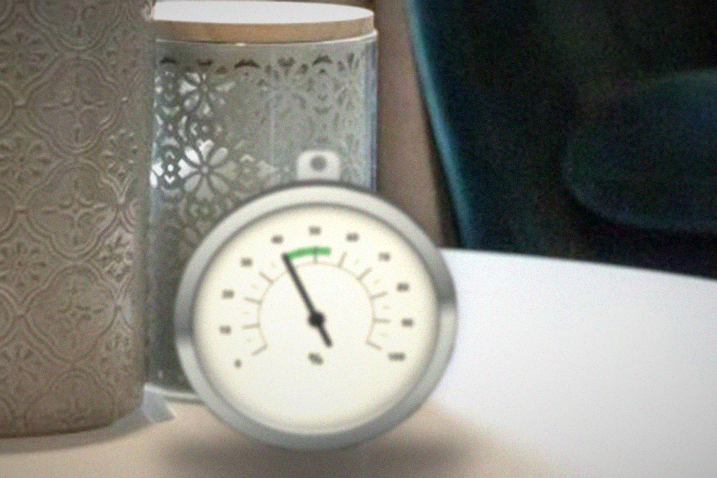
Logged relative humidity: 40 %
